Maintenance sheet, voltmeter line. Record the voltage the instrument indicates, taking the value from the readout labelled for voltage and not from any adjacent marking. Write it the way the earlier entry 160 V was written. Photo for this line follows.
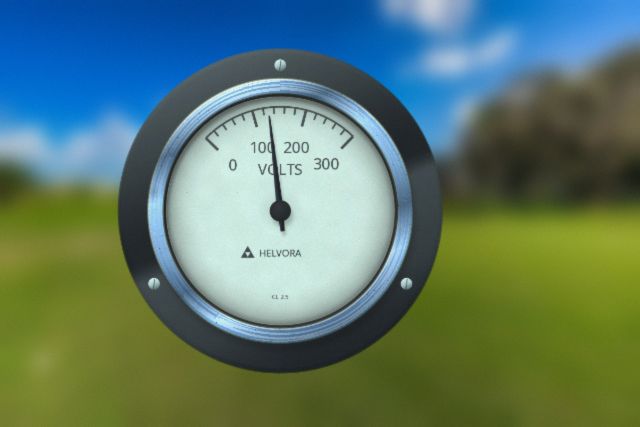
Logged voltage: 130 V
